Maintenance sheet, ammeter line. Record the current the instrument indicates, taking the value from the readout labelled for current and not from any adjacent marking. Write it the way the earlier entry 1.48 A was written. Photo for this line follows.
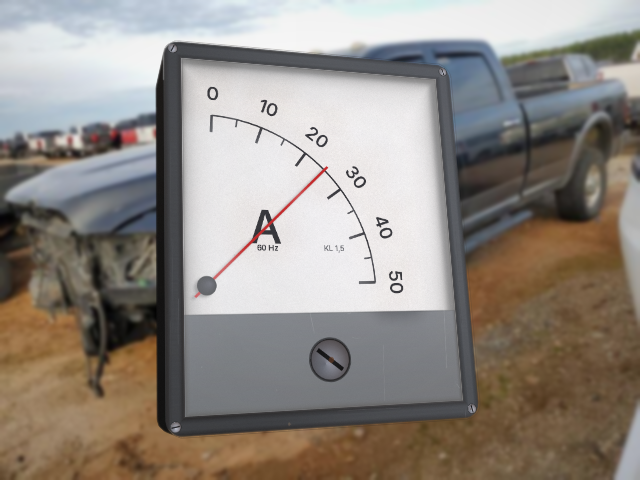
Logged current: 25 A
